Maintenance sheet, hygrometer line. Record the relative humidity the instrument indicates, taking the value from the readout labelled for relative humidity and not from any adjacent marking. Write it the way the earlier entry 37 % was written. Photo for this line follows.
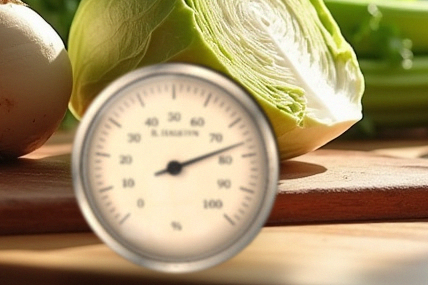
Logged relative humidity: 76 %
